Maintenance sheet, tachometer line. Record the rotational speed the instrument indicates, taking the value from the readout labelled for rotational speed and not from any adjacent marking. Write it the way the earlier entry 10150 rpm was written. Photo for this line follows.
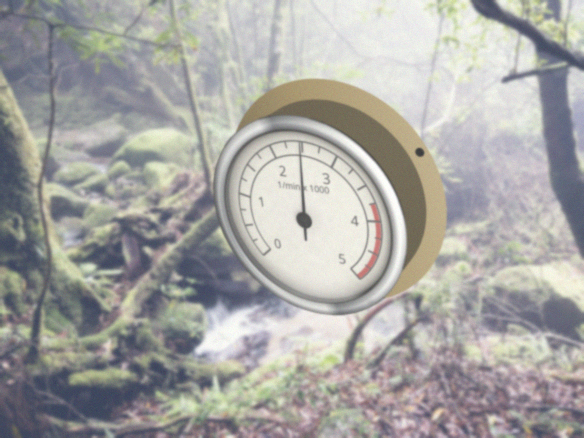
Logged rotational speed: 2500 rpm
